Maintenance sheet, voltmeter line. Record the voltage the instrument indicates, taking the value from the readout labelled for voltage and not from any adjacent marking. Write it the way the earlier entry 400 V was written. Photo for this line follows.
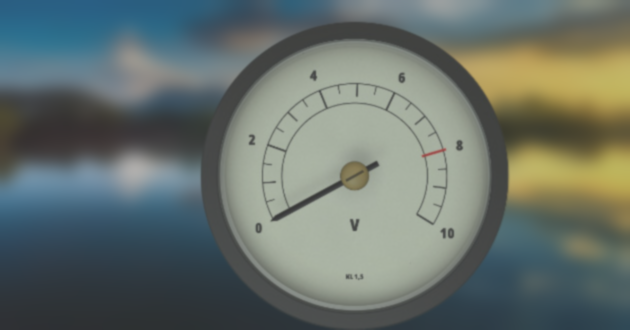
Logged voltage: 0 V
